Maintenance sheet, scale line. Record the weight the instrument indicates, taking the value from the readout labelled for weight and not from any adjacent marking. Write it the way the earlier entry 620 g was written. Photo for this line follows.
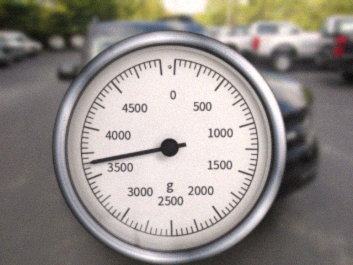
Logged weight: 3650 g
